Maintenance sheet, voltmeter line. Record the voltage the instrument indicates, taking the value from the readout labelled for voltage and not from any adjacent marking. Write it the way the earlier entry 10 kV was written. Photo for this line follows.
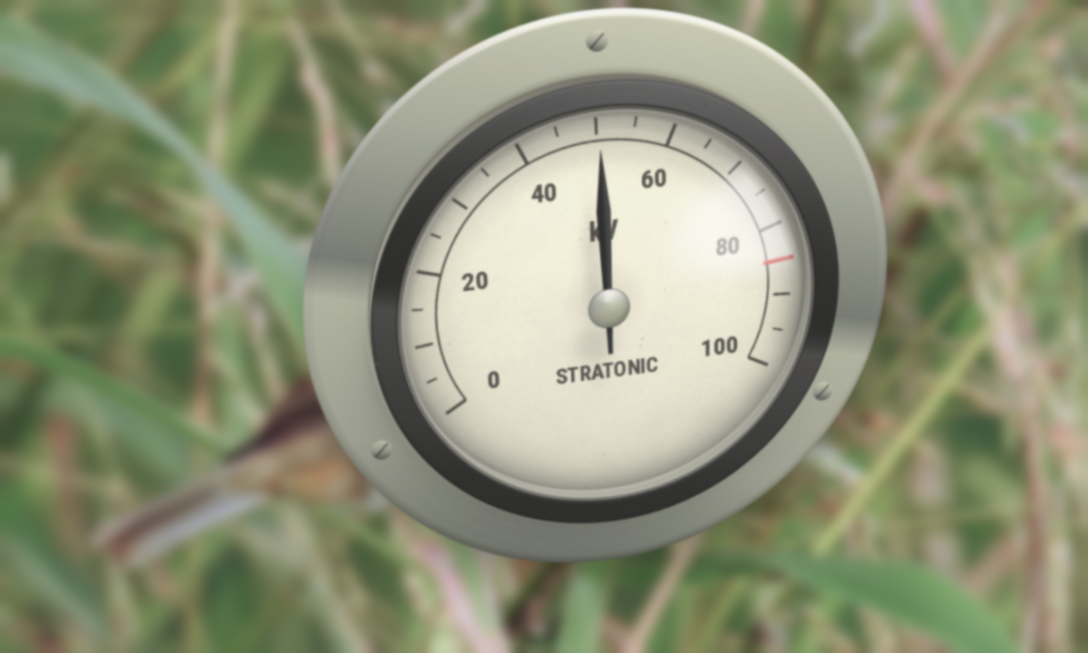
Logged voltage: 50 kV
